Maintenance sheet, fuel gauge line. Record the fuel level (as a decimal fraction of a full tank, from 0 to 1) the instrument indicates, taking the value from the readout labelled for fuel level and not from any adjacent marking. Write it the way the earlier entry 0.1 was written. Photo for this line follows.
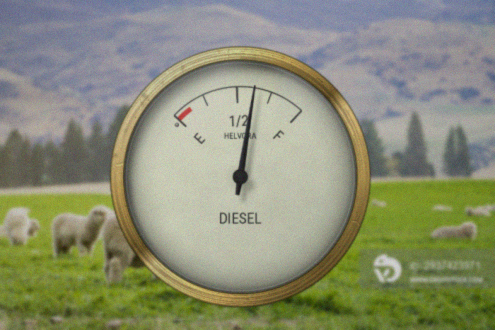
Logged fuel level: 0.625
